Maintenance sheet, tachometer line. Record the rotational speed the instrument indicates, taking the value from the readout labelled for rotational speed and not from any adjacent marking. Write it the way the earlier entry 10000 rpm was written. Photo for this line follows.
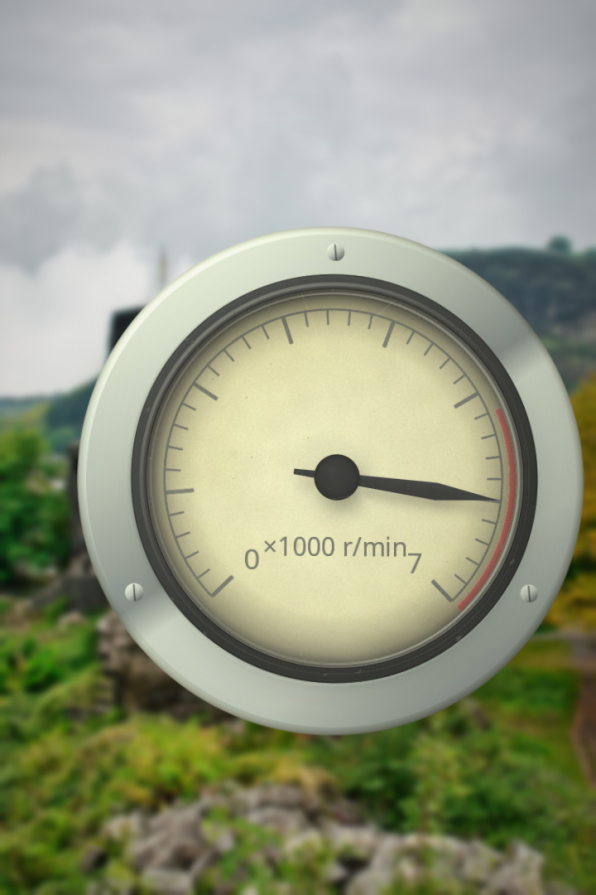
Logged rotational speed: 6000 rpm
